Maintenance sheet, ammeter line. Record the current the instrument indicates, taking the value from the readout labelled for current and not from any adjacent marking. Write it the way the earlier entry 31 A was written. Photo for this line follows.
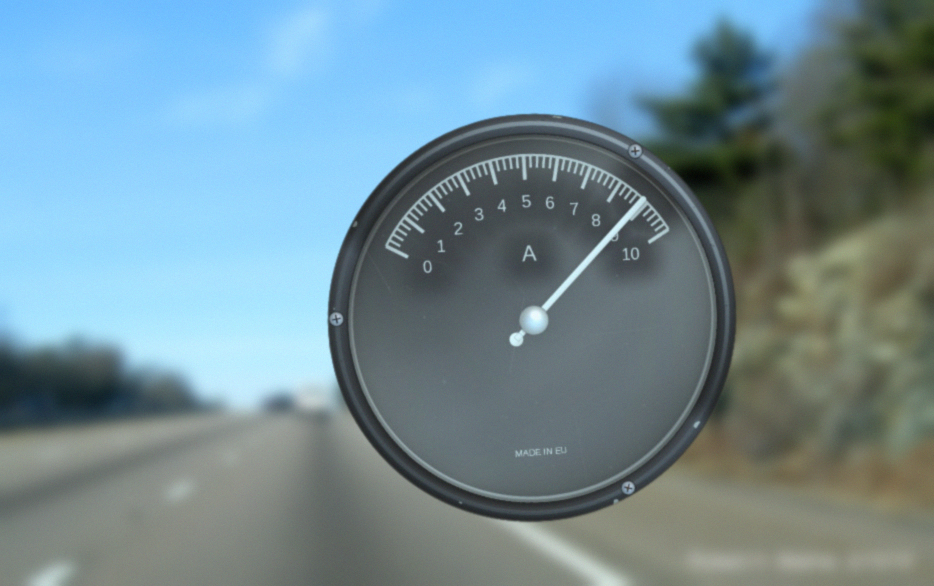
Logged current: 8.8 A
